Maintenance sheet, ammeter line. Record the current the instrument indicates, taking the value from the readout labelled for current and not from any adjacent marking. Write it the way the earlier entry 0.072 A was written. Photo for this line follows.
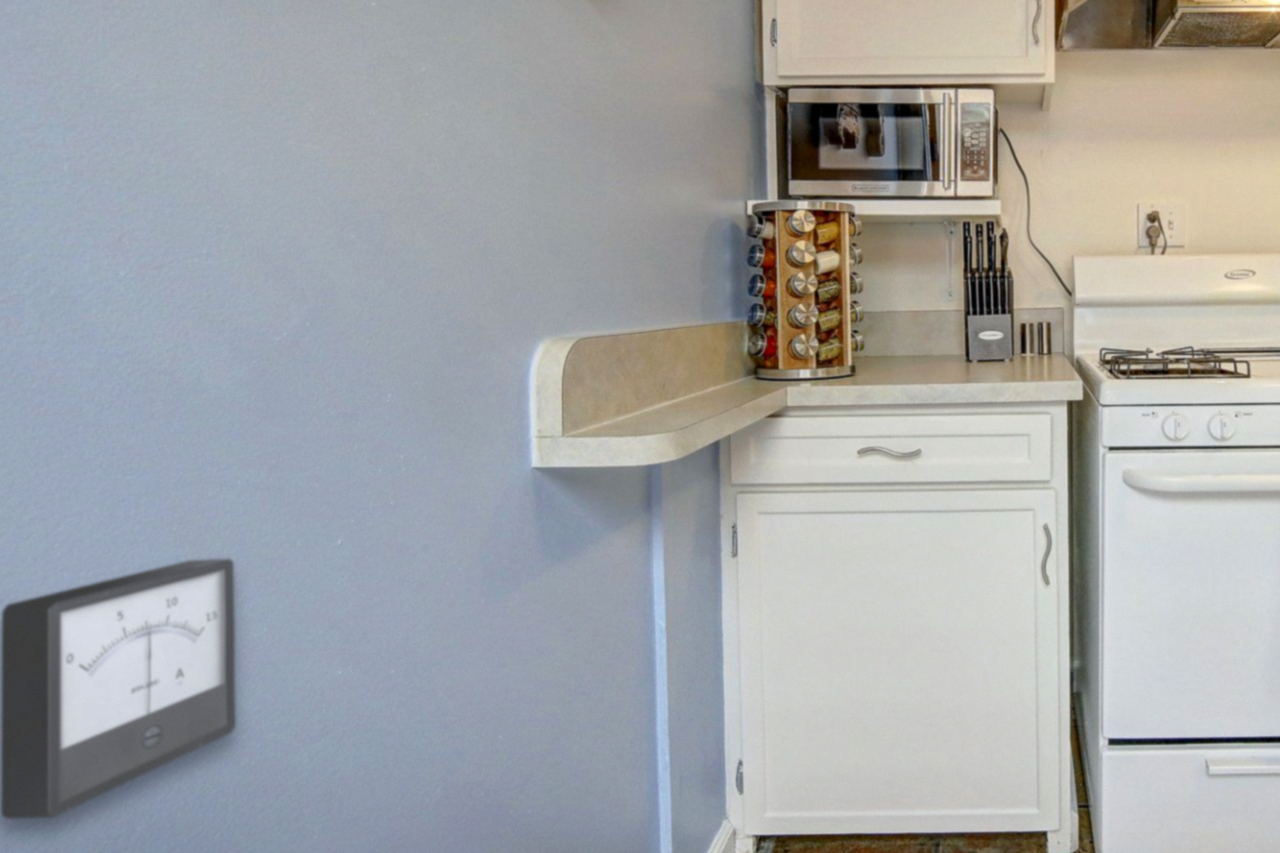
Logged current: 7.5 A
